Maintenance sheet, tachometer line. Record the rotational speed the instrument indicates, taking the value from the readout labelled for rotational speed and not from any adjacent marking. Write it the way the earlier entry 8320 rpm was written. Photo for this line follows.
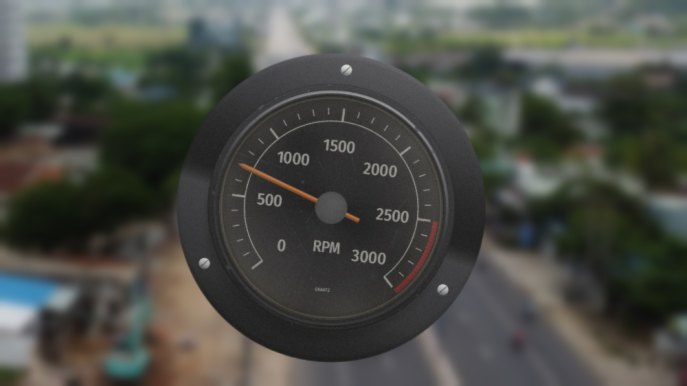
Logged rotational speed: 700 rpm
